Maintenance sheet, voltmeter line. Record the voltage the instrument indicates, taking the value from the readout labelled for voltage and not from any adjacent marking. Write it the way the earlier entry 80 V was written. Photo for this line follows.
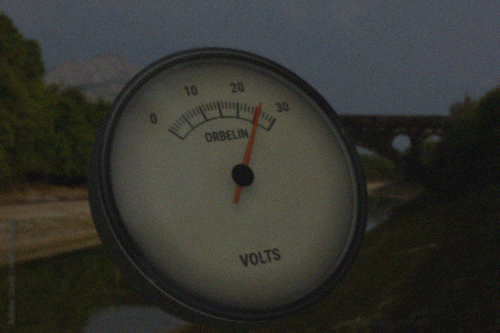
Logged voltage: 25 V
